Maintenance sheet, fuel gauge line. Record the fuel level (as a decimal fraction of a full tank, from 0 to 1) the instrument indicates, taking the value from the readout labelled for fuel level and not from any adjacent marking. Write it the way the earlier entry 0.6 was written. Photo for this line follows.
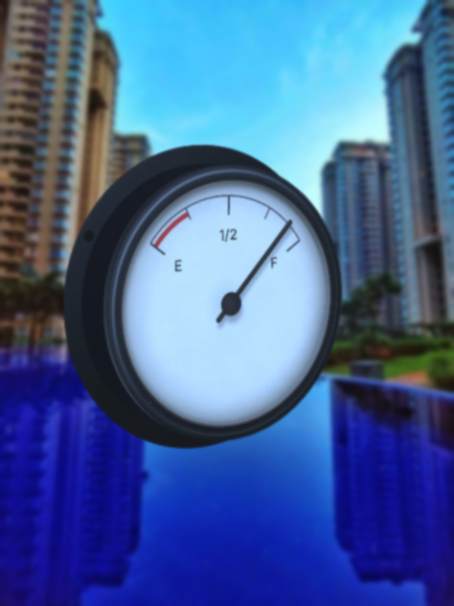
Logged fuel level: 0.875
